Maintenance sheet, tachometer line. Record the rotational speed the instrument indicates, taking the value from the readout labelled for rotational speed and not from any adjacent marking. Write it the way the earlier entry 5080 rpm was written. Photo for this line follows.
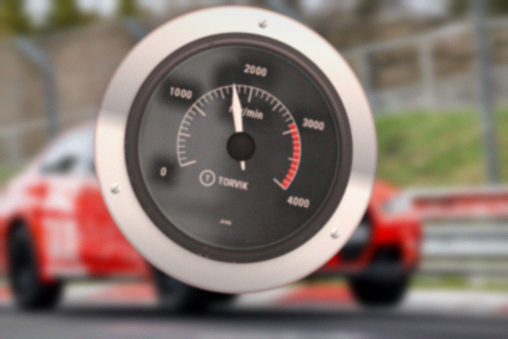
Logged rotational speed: 1700 rpm
